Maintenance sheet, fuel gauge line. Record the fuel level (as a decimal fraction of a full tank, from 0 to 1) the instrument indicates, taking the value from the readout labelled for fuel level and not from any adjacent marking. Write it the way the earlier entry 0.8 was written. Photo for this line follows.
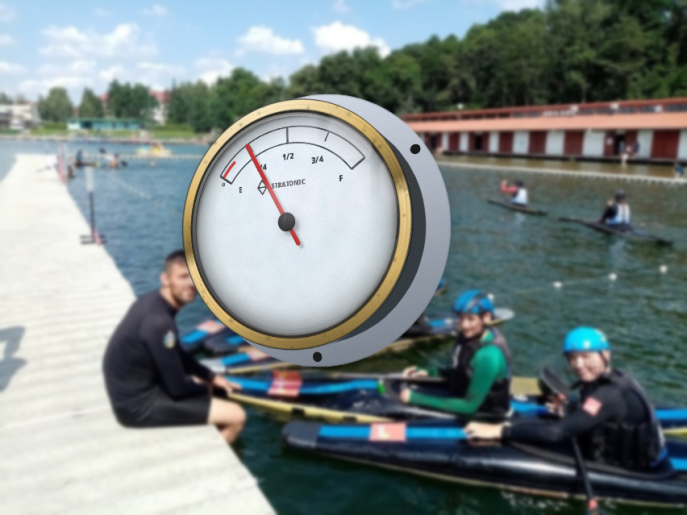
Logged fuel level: 0.25
